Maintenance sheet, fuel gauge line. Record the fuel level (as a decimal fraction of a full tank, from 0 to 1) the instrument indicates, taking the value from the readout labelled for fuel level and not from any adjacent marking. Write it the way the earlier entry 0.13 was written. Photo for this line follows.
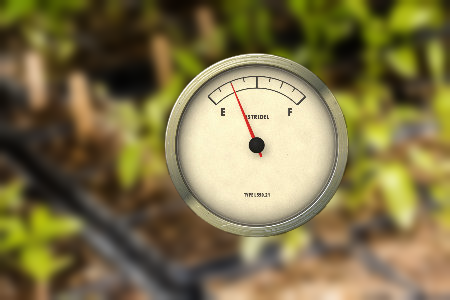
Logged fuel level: 0.25
